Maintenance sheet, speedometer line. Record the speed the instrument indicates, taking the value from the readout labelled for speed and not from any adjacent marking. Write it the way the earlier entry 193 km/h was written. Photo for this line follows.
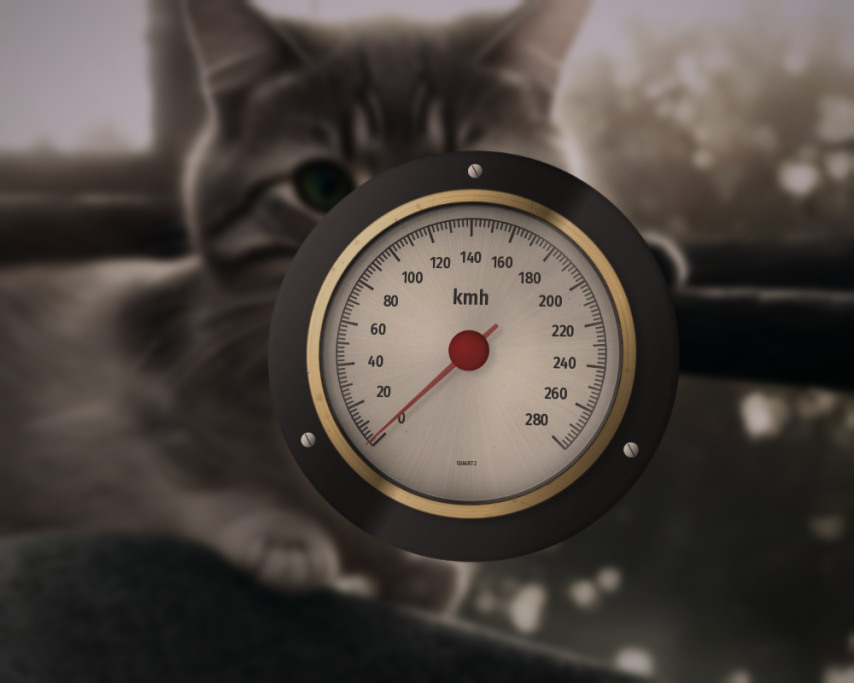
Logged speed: 2 km/h
